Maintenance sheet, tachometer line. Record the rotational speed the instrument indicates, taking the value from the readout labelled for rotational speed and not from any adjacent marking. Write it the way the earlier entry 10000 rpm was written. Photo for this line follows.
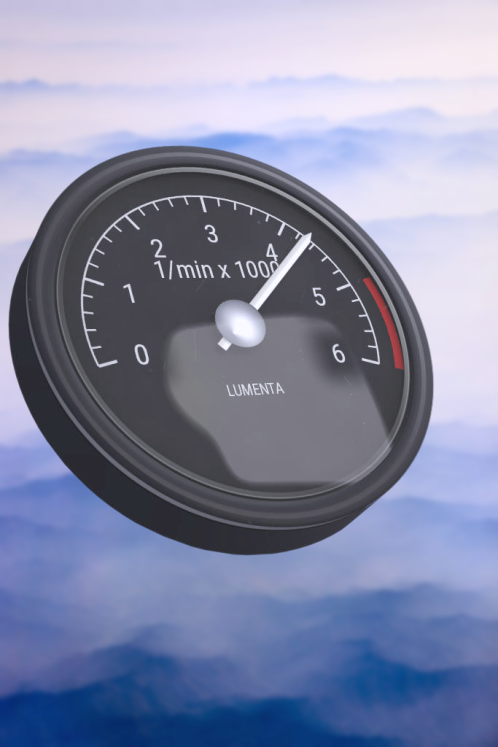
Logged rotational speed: 4300 rpm
